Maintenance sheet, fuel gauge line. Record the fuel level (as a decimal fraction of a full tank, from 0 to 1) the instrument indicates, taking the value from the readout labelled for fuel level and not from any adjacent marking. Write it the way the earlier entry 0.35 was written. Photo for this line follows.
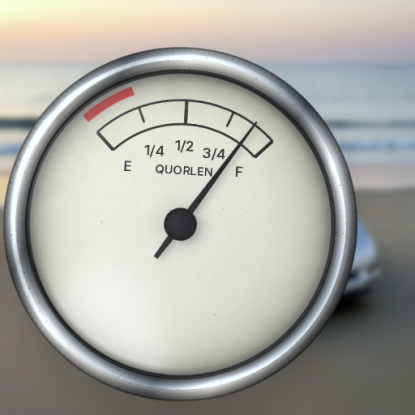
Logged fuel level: 0.875
